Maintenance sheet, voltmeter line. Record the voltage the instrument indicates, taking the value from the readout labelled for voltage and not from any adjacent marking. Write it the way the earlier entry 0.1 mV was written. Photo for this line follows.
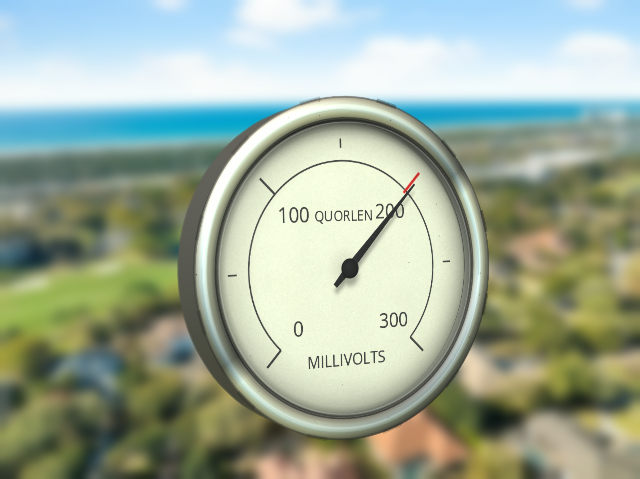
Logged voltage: 200 mV
